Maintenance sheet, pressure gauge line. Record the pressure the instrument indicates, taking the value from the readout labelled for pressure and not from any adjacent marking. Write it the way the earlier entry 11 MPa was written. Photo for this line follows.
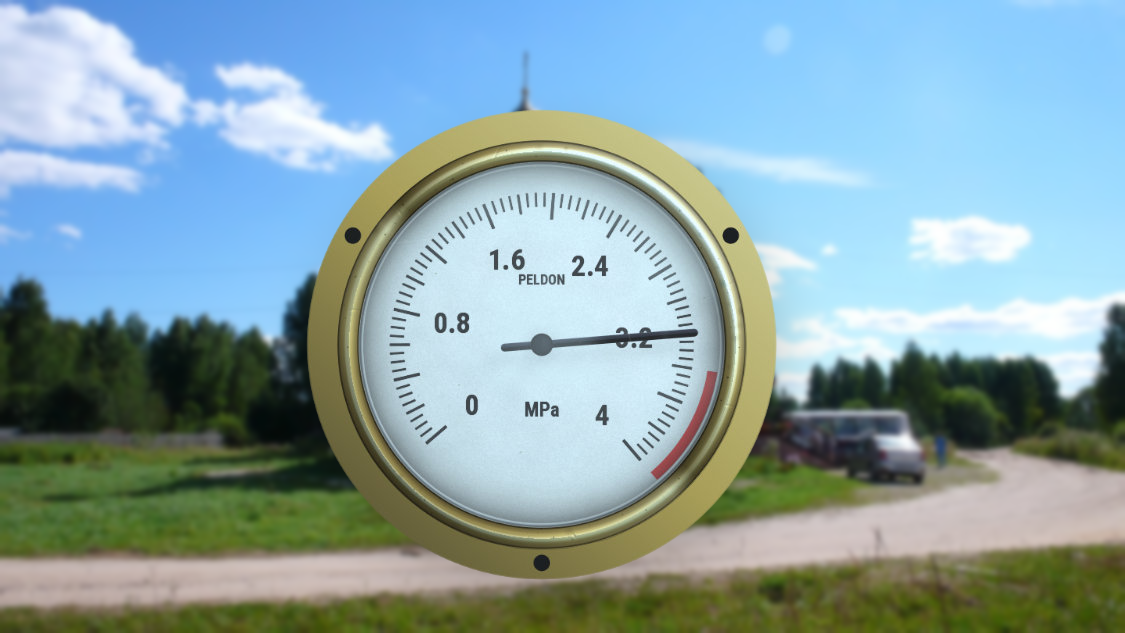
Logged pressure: 3.2 MPa
